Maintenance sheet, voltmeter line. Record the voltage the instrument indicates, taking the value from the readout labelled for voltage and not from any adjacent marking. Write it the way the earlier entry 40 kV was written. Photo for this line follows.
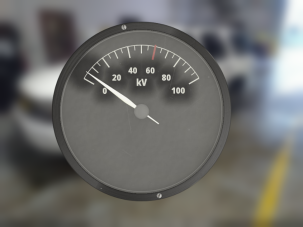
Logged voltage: 5 kV
